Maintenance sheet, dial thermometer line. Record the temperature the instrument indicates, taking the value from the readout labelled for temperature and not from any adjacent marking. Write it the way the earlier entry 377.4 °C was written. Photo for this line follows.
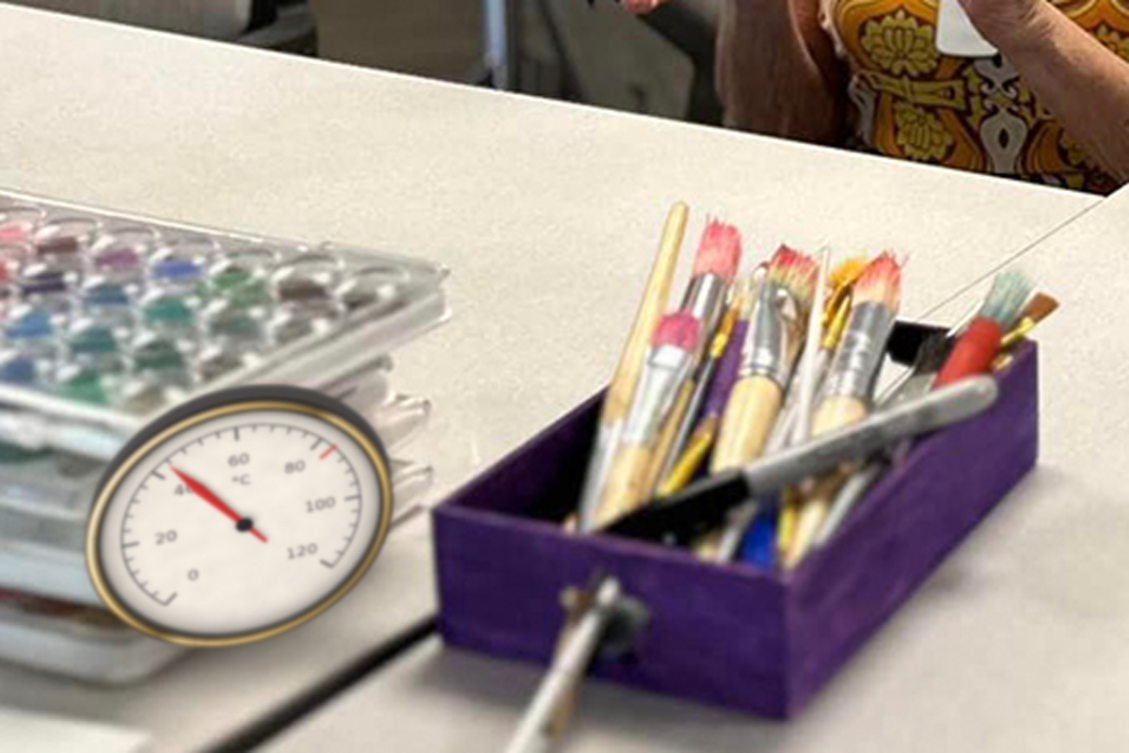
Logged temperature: 44 °C
